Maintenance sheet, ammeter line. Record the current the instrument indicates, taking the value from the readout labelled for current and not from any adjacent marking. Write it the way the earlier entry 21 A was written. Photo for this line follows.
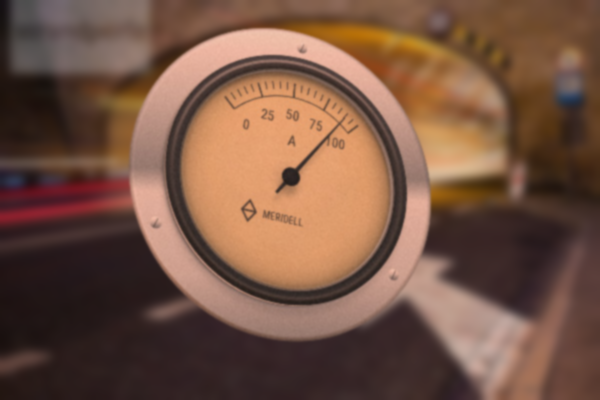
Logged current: 90 A
